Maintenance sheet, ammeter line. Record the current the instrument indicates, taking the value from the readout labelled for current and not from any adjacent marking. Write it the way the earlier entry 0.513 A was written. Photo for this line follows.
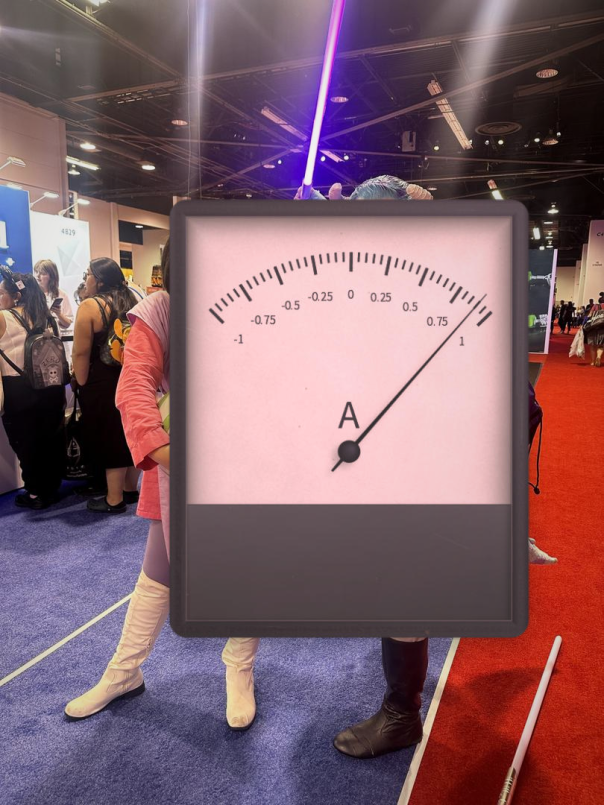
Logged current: 0.9 A
